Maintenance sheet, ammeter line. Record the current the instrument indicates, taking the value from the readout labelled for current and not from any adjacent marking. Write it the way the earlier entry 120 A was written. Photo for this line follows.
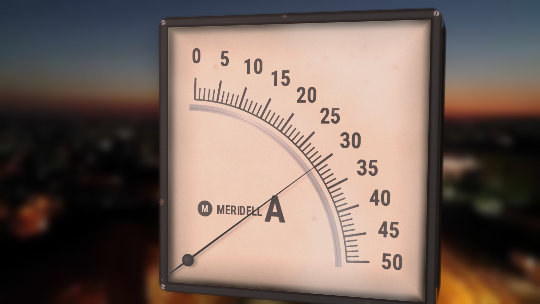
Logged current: 30 A
